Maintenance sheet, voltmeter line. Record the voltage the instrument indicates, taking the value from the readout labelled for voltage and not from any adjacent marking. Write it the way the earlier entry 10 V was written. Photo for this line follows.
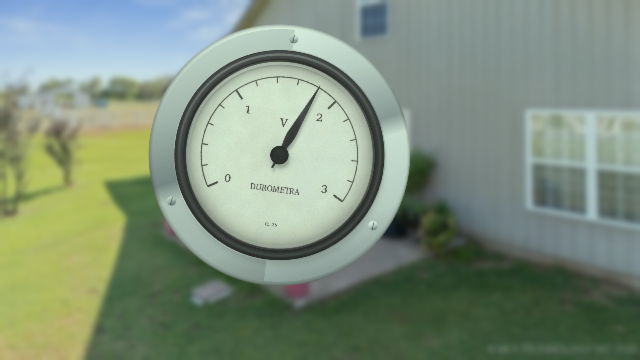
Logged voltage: 1.8 V
